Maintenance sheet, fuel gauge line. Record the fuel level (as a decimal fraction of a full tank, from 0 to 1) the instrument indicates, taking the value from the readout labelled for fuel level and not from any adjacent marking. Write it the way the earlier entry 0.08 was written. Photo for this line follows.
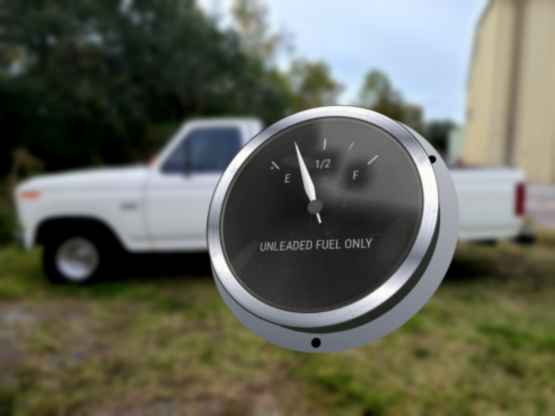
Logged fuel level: 0.25
